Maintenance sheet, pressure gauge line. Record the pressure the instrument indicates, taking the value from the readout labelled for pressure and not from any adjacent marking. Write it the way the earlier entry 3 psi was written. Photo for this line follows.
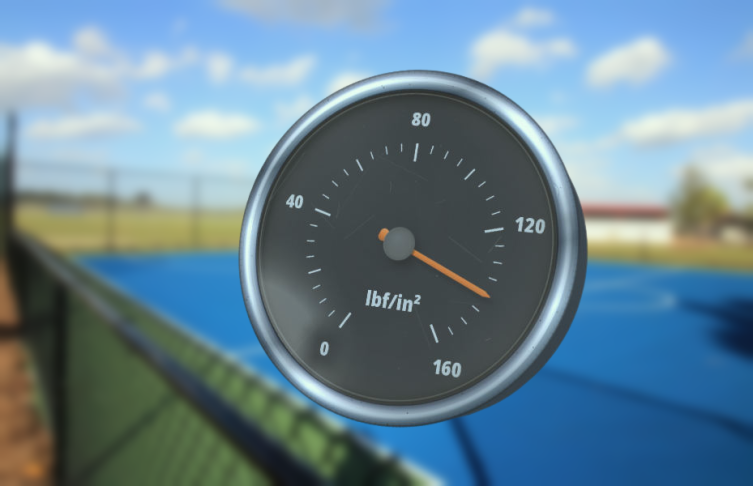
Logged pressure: 140 psi
